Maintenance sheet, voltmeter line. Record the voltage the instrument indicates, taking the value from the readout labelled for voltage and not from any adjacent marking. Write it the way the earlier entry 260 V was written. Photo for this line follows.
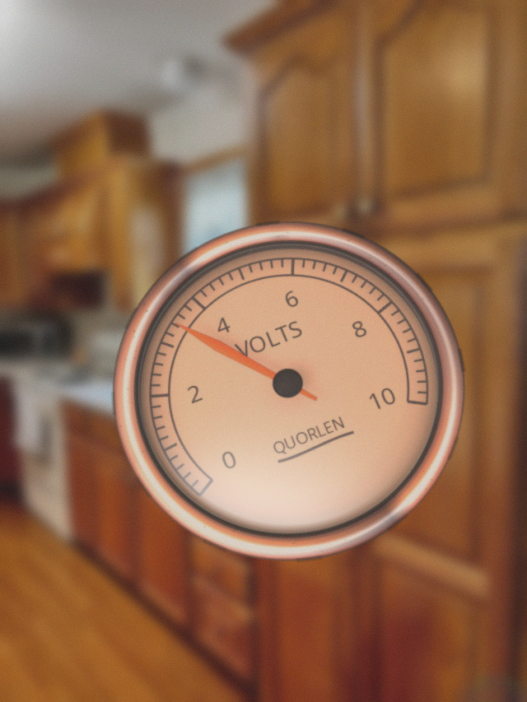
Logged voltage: 3.4 V
